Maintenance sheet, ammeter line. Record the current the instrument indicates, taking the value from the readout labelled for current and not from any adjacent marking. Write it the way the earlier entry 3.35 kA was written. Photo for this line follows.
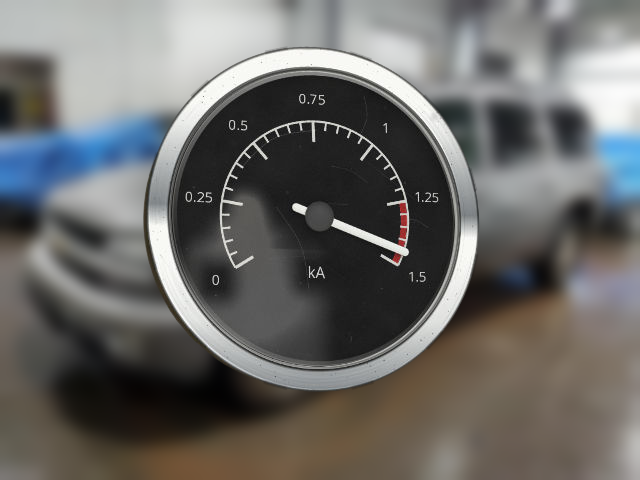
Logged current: 1.45 kA
